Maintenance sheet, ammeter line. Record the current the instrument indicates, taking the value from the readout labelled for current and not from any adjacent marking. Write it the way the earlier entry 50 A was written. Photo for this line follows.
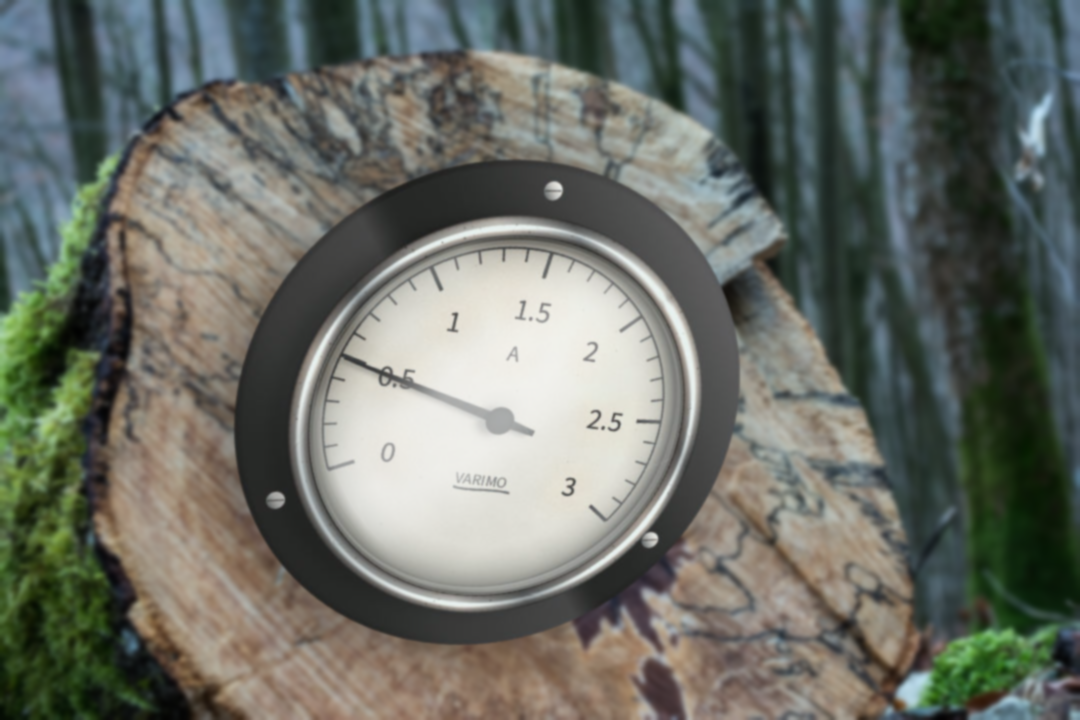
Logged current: 0.5 A
